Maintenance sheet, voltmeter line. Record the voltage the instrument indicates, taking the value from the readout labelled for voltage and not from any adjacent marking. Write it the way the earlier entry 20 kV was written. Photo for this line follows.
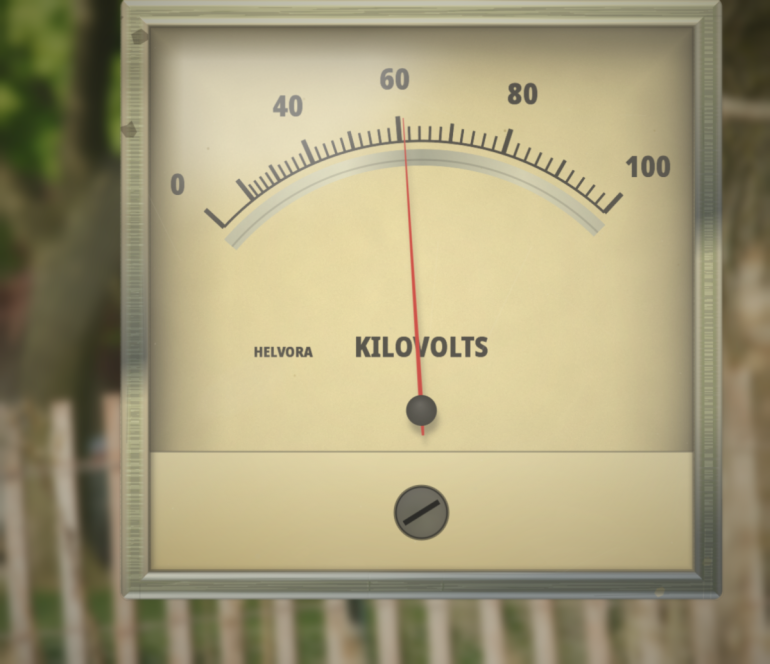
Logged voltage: 61 kV
